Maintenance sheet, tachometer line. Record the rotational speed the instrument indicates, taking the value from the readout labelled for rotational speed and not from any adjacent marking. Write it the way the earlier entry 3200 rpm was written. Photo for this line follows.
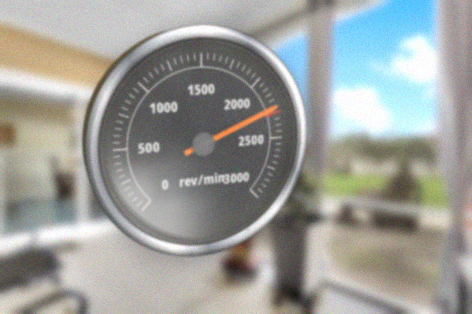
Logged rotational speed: 2250 rpm
